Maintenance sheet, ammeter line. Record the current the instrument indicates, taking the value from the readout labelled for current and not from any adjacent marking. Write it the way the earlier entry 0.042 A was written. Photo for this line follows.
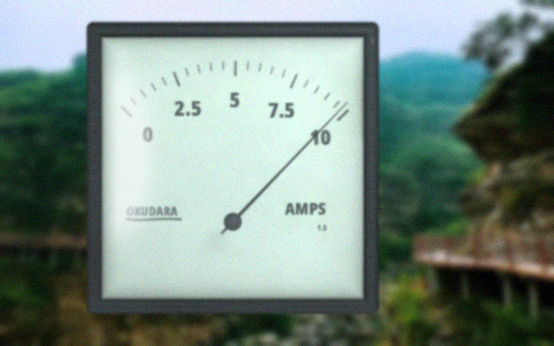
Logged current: 9.75 A
